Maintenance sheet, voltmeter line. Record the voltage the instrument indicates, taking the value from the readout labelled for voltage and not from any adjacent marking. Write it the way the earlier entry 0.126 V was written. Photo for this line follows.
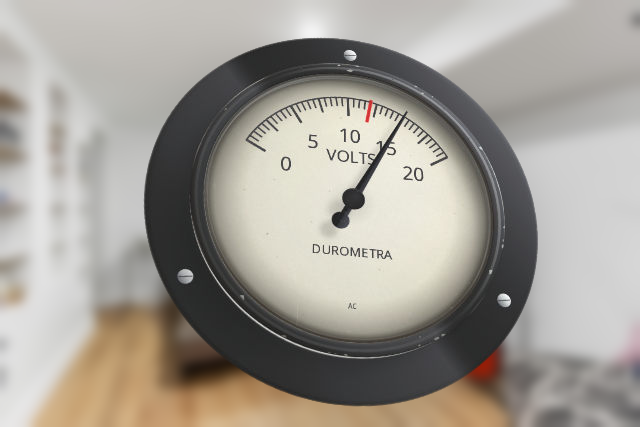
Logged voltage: 15 V
